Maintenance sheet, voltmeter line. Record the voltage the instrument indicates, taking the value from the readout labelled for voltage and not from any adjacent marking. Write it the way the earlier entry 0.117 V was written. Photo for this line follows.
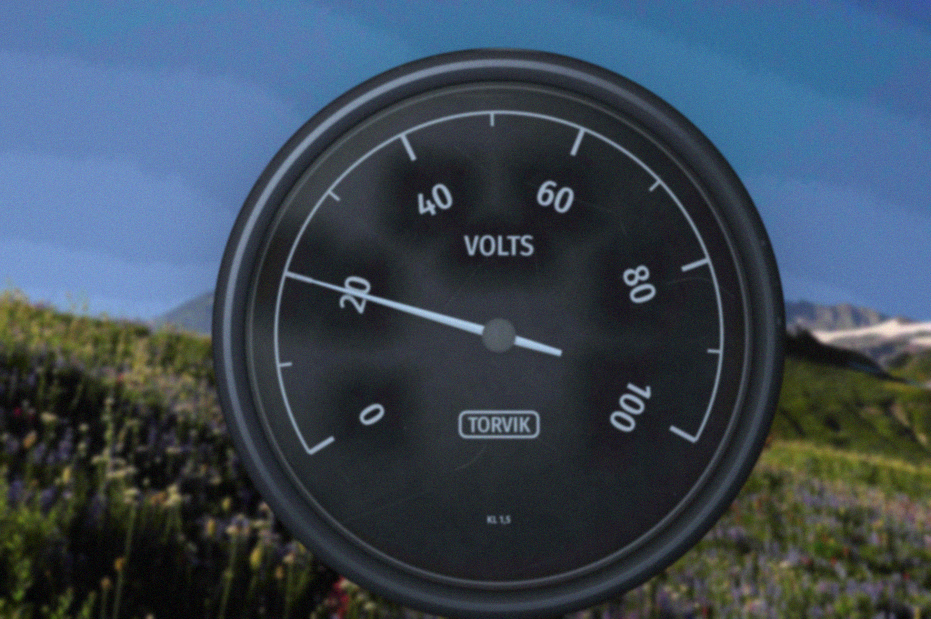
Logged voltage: 20 V
